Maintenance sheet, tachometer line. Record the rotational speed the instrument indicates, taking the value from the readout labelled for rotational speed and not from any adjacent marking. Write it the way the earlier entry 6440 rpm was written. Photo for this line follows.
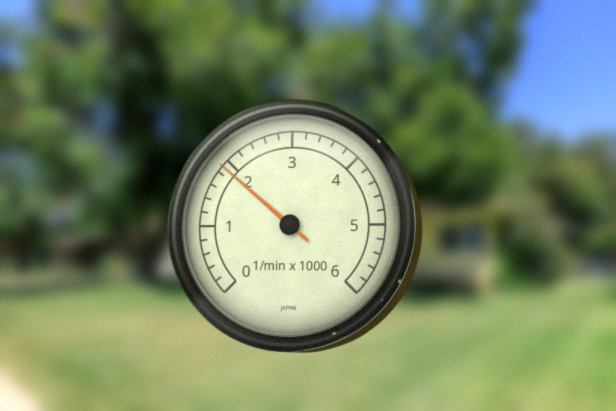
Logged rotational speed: 1900 rpm
